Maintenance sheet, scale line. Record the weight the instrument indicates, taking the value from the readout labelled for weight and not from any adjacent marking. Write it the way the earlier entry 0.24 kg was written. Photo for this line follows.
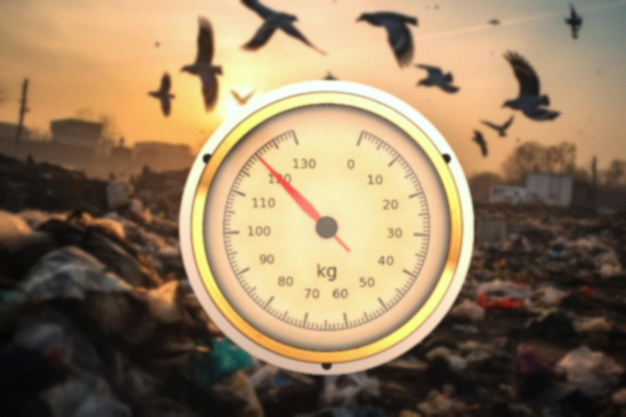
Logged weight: 120 kg
